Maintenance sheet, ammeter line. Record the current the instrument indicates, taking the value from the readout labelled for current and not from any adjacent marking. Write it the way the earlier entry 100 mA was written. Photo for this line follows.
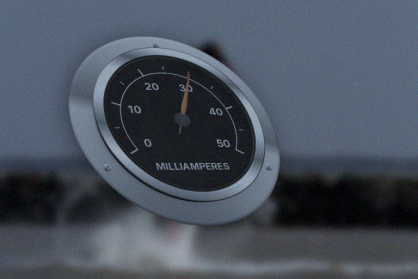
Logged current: 30 mA
